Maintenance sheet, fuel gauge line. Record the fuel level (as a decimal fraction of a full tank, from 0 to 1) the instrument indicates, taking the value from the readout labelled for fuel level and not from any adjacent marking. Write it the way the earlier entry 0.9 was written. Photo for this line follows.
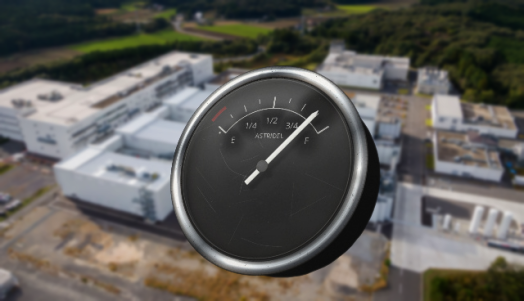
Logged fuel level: 0.875
